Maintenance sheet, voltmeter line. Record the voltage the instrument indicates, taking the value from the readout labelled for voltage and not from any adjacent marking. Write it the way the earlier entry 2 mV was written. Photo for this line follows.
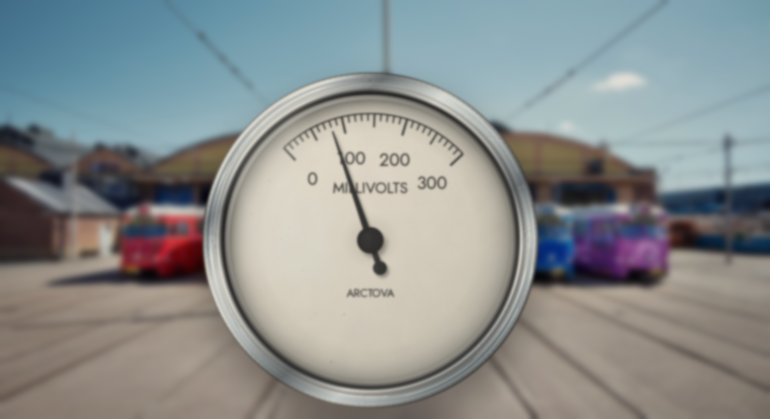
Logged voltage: 80 mV
